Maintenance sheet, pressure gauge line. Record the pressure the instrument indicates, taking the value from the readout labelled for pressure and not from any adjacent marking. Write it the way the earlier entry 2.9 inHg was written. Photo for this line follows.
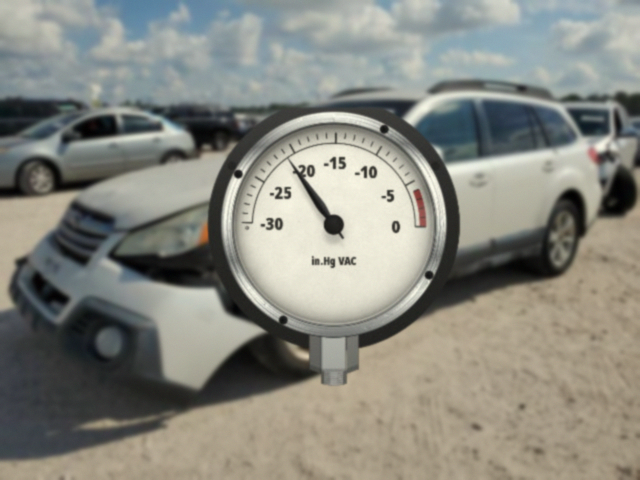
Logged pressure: -21 inHg
